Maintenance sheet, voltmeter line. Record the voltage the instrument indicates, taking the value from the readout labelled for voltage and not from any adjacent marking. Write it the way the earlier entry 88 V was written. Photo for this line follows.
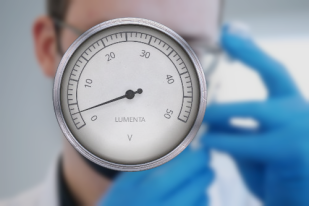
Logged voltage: 3 V
